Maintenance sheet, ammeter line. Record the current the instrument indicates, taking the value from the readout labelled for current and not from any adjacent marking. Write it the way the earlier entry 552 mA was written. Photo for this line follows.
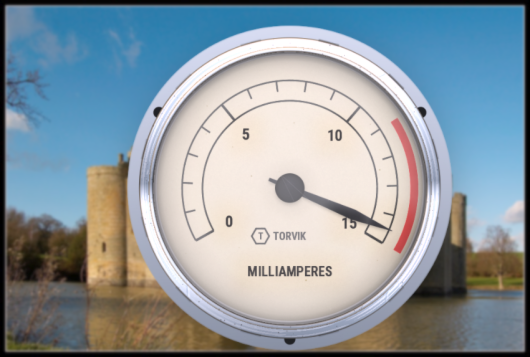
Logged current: 14.5 mA
